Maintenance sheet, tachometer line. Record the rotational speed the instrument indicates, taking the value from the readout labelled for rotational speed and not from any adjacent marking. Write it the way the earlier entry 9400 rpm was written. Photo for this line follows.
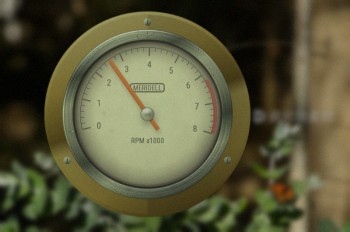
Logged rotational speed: 2600 rpm
